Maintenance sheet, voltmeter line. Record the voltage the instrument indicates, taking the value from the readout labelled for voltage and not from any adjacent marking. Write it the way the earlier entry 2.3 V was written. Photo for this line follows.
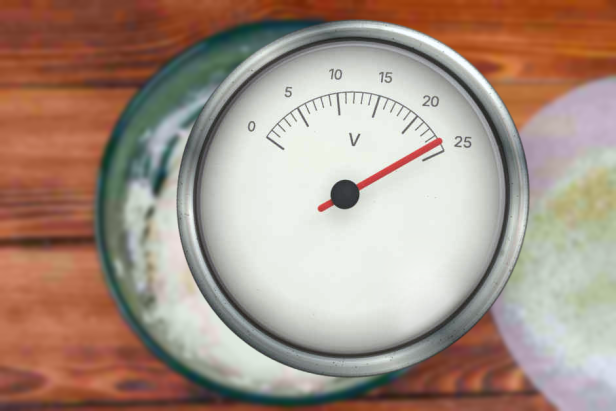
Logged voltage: 24 V
